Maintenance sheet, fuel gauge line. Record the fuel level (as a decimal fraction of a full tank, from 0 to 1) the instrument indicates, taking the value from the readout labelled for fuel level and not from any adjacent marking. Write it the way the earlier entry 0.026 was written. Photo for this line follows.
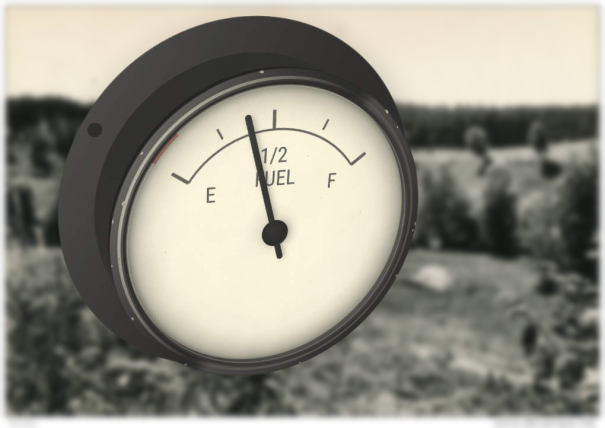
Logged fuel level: 0.375
